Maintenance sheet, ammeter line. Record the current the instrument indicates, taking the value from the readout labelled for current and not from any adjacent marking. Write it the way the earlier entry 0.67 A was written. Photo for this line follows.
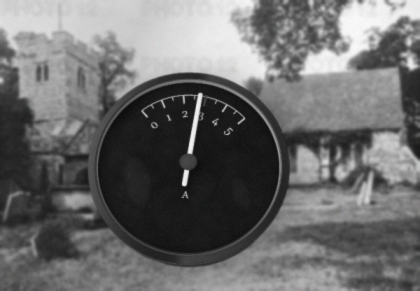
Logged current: 2.75 A
